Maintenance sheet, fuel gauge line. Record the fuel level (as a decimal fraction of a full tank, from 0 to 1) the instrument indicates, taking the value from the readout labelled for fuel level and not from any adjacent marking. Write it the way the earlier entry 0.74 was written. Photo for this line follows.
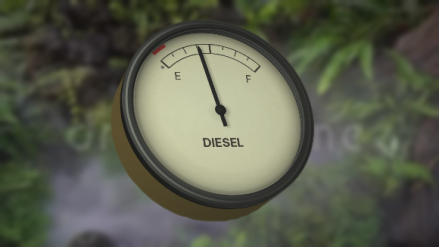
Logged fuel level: 0.375
